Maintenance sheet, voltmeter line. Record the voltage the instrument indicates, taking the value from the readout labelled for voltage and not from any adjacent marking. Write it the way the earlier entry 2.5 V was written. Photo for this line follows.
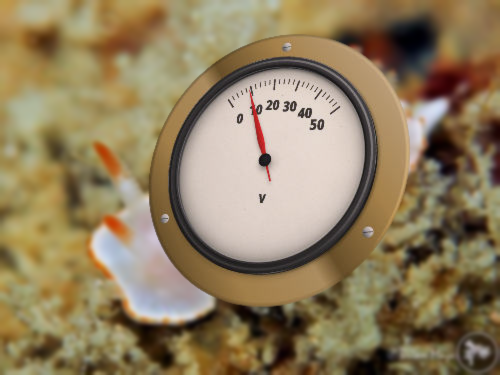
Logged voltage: 10 V
